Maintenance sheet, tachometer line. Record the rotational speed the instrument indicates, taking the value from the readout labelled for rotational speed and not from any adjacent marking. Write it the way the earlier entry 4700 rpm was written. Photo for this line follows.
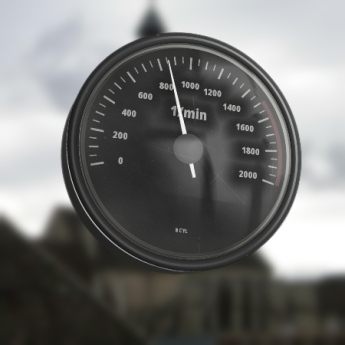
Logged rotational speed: 850 rpm
